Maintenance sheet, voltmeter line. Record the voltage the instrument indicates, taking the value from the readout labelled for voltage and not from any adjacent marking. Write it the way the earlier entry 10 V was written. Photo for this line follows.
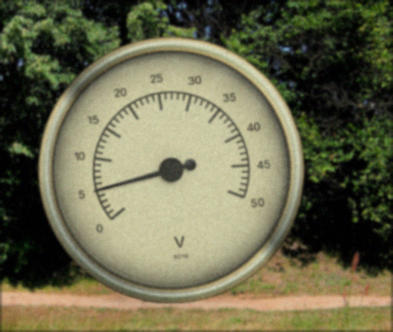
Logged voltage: 5 V
